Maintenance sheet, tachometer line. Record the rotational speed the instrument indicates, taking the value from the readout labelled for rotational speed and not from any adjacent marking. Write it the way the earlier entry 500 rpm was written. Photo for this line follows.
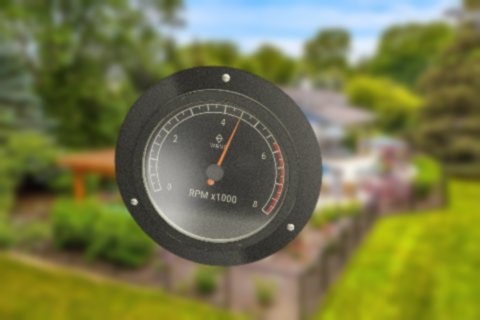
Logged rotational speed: 4500 rpm
